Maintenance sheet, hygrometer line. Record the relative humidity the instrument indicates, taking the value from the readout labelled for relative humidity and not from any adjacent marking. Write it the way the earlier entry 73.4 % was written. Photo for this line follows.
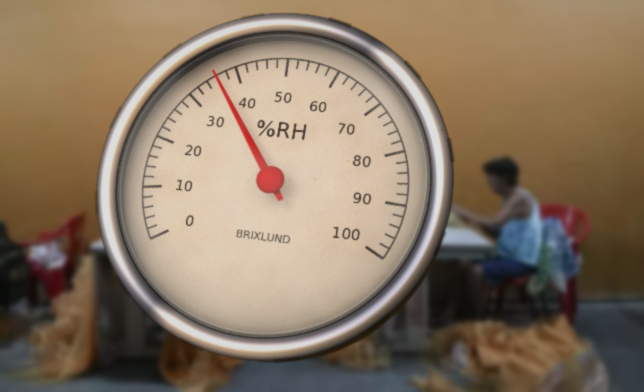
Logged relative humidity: 36 %
